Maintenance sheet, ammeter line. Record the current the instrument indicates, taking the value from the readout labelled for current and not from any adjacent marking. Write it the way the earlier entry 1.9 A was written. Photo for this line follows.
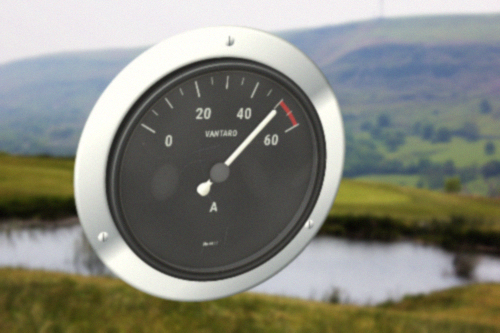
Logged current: 50 A
